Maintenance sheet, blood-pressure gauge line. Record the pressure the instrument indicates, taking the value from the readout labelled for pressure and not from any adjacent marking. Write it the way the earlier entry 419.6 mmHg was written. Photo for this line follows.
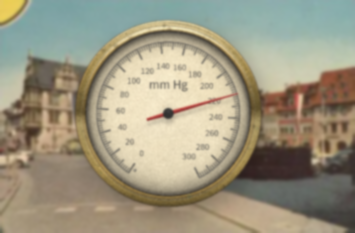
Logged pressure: 220 mmHg
